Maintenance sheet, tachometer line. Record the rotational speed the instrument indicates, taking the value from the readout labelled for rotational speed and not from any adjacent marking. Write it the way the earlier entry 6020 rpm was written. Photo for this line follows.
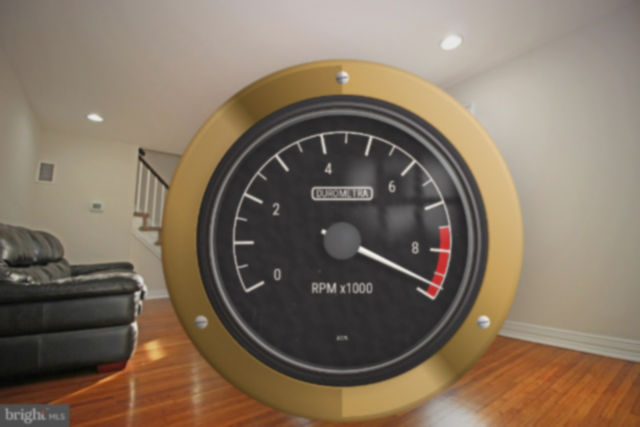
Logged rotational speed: 8750 rpm
